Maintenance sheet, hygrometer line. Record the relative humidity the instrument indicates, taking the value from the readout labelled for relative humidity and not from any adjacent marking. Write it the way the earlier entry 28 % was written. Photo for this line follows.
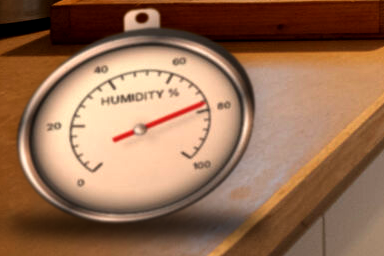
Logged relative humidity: 76 %
